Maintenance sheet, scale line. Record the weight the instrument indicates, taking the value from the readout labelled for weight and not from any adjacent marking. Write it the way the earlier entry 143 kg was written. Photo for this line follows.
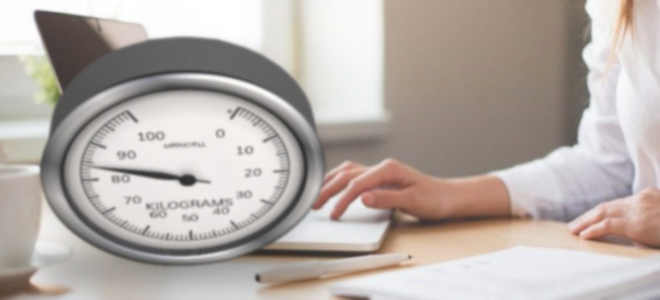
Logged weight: 85 kg
